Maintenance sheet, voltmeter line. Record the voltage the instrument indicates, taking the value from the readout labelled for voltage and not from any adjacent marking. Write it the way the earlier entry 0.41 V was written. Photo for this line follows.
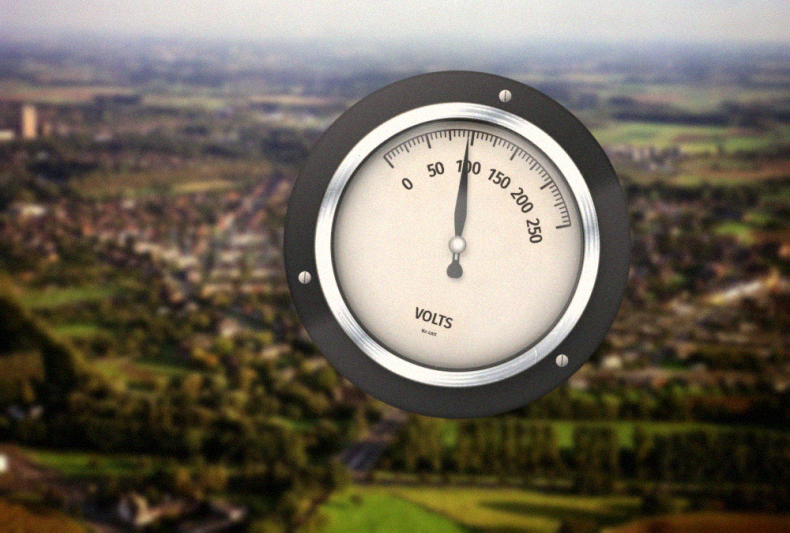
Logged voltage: 95 V
